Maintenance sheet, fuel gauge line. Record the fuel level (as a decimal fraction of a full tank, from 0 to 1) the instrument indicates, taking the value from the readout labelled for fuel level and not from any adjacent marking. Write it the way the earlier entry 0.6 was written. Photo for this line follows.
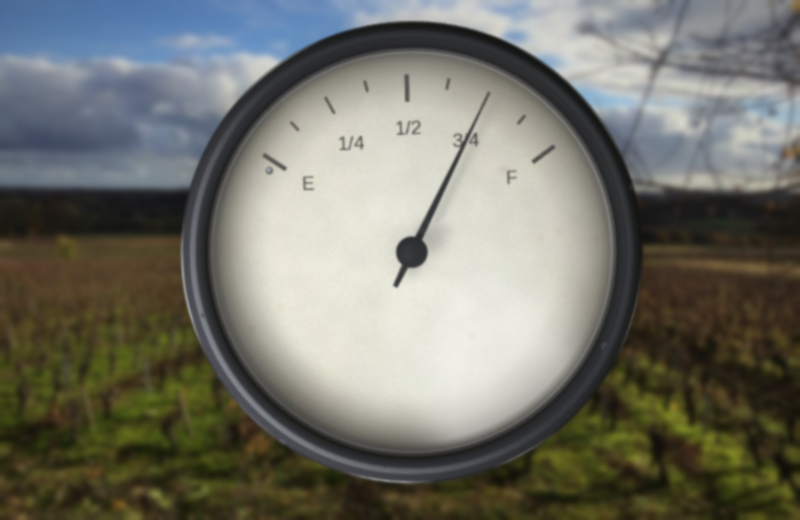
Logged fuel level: 0.75
